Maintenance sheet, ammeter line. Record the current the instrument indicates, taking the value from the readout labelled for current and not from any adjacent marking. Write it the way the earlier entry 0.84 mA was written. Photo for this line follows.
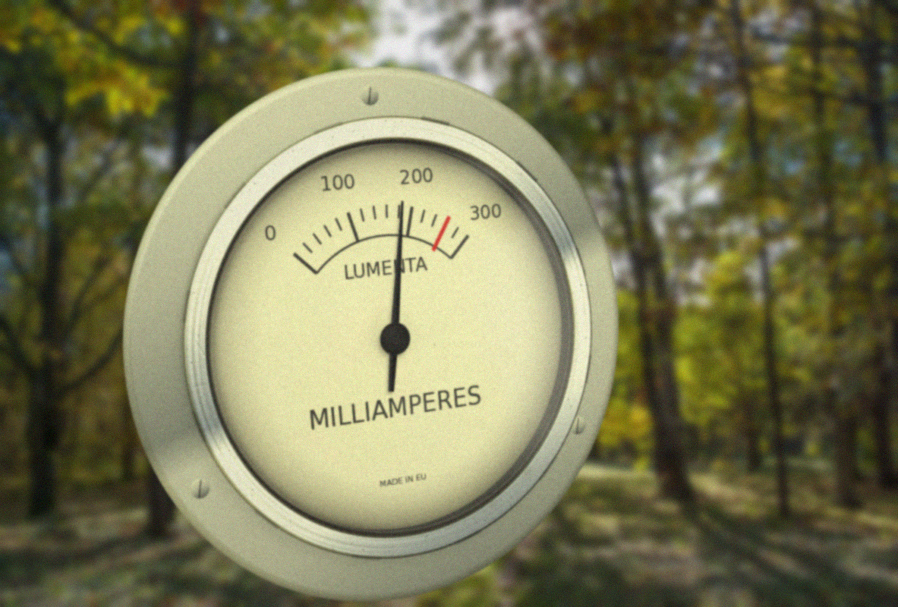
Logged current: 180 mA
